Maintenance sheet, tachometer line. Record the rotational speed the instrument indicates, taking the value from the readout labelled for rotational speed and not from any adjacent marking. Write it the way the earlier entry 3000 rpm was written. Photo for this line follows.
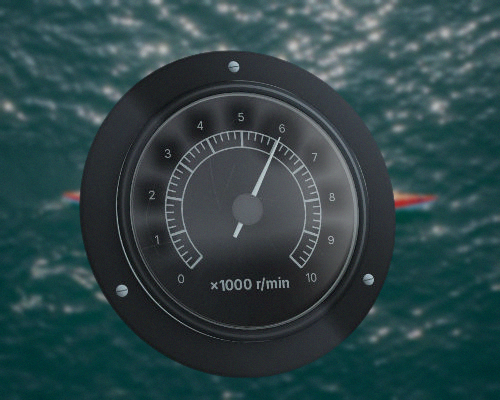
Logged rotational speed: 6000 rpm
